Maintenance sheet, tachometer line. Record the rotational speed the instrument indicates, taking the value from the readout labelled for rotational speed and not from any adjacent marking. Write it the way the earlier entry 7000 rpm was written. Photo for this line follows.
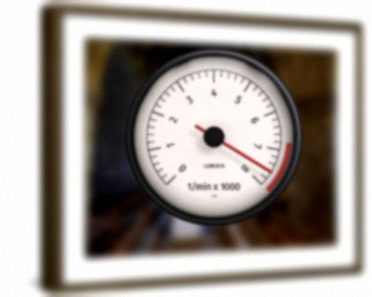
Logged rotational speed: 7600 rpm
